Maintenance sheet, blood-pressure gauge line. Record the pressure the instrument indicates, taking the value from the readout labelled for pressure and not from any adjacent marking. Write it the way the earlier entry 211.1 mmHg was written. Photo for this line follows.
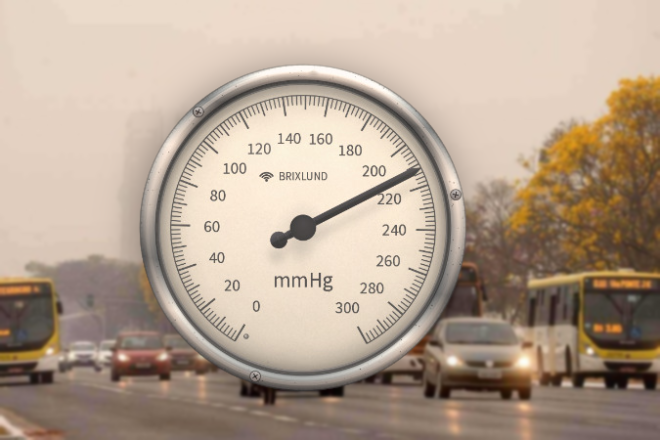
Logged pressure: 212 mmHg
